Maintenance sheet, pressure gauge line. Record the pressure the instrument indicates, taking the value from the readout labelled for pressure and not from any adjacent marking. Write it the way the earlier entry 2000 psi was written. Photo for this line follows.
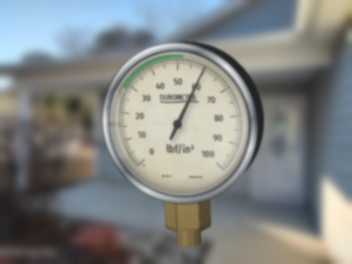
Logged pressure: 60 psi
